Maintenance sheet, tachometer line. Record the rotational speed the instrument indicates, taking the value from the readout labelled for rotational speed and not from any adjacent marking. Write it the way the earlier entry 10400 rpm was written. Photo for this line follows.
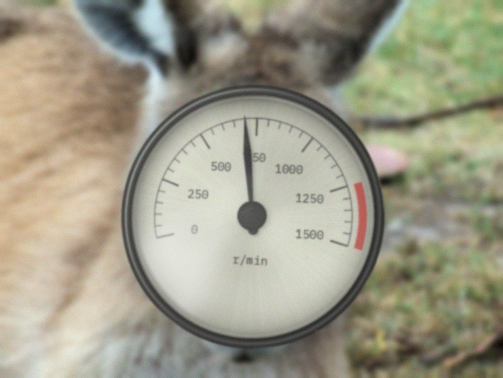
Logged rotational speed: 700 rpm
